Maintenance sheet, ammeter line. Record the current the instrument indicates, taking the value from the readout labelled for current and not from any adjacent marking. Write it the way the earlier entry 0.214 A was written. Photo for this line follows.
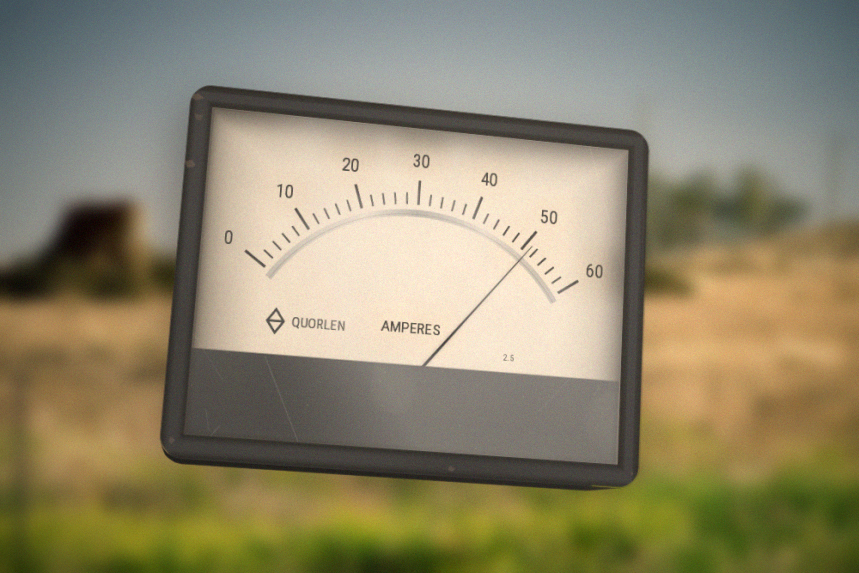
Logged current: 51 A
